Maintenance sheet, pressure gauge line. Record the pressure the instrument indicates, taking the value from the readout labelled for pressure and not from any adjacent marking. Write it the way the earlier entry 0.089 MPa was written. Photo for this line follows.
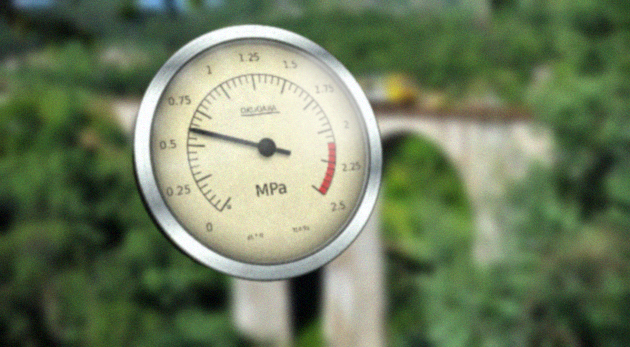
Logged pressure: 0.6 MPa
